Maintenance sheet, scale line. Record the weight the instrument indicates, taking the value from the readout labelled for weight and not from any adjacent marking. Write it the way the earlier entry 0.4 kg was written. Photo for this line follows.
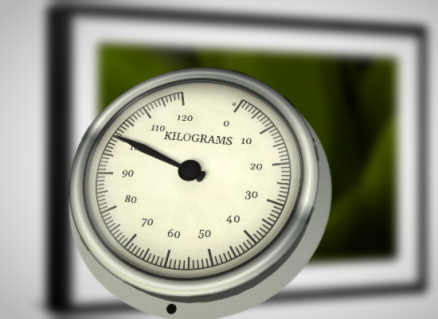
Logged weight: 100 kg
